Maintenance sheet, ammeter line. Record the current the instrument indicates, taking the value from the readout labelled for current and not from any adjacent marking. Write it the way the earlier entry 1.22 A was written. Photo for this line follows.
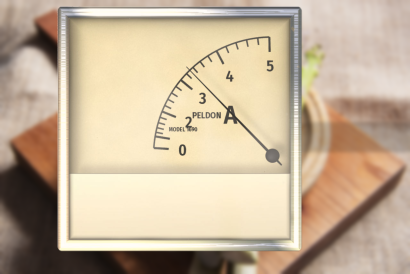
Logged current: 3.3 A
